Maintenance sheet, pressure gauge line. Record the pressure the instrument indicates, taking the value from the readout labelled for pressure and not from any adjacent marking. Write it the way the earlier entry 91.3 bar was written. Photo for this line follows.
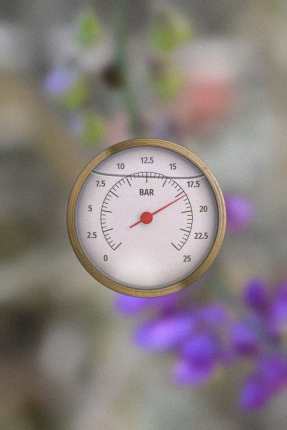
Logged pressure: 18 bar
